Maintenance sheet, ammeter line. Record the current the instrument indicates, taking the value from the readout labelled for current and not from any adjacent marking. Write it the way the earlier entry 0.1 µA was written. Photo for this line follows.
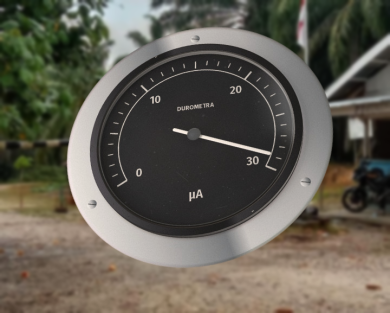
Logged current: 29 µA
